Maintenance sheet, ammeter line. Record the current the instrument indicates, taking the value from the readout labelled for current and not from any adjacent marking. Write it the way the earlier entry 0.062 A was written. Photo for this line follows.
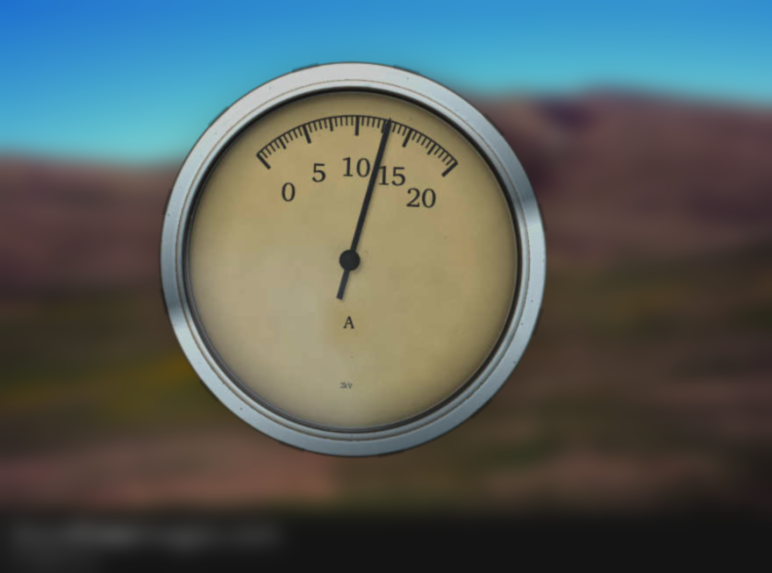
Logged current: 13 A
